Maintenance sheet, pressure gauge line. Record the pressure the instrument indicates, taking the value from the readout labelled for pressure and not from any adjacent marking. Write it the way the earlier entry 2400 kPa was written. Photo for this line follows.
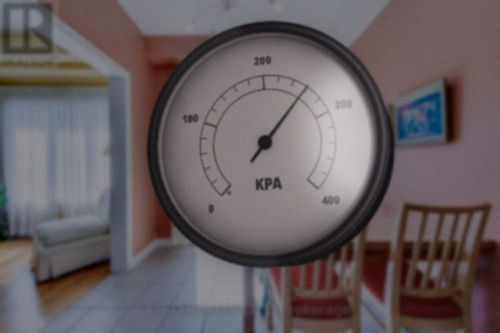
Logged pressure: 260 kPa
